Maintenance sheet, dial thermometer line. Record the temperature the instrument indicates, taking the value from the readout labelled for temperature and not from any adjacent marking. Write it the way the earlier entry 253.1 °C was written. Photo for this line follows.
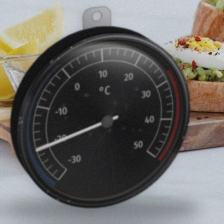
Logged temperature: -20 °C
